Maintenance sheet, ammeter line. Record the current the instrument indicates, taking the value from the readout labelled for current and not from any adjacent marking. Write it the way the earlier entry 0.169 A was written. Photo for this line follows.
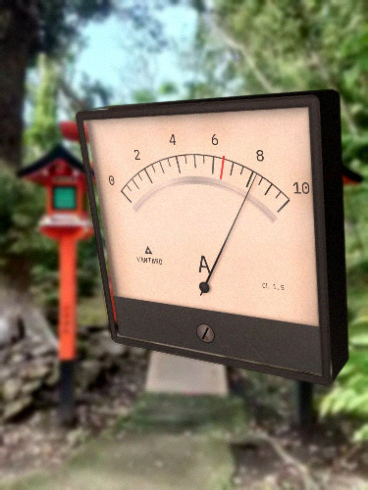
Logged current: 8.25 A
